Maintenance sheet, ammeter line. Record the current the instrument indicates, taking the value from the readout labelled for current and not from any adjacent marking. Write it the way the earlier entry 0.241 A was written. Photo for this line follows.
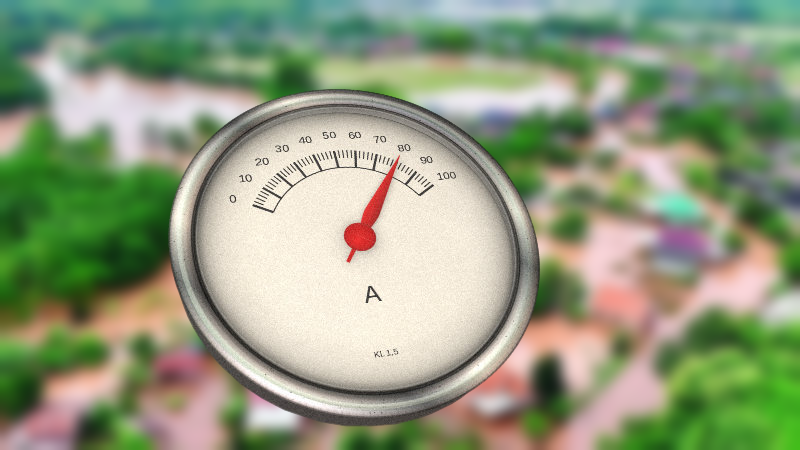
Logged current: 80 A
